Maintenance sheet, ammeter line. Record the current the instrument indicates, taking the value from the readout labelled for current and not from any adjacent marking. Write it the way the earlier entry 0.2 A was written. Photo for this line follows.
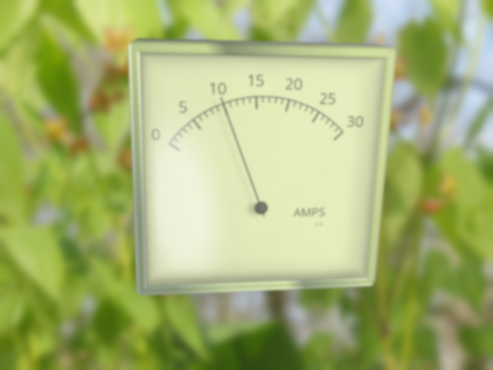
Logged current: 10 A
